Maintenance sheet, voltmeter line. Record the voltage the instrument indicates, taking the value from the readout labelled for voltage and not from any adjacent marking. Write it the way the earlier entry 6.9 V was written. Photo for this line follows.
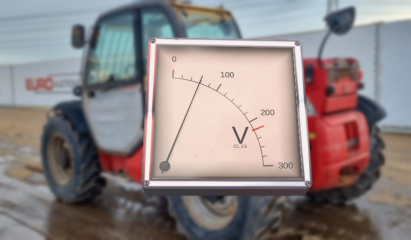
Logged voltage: 60 V
